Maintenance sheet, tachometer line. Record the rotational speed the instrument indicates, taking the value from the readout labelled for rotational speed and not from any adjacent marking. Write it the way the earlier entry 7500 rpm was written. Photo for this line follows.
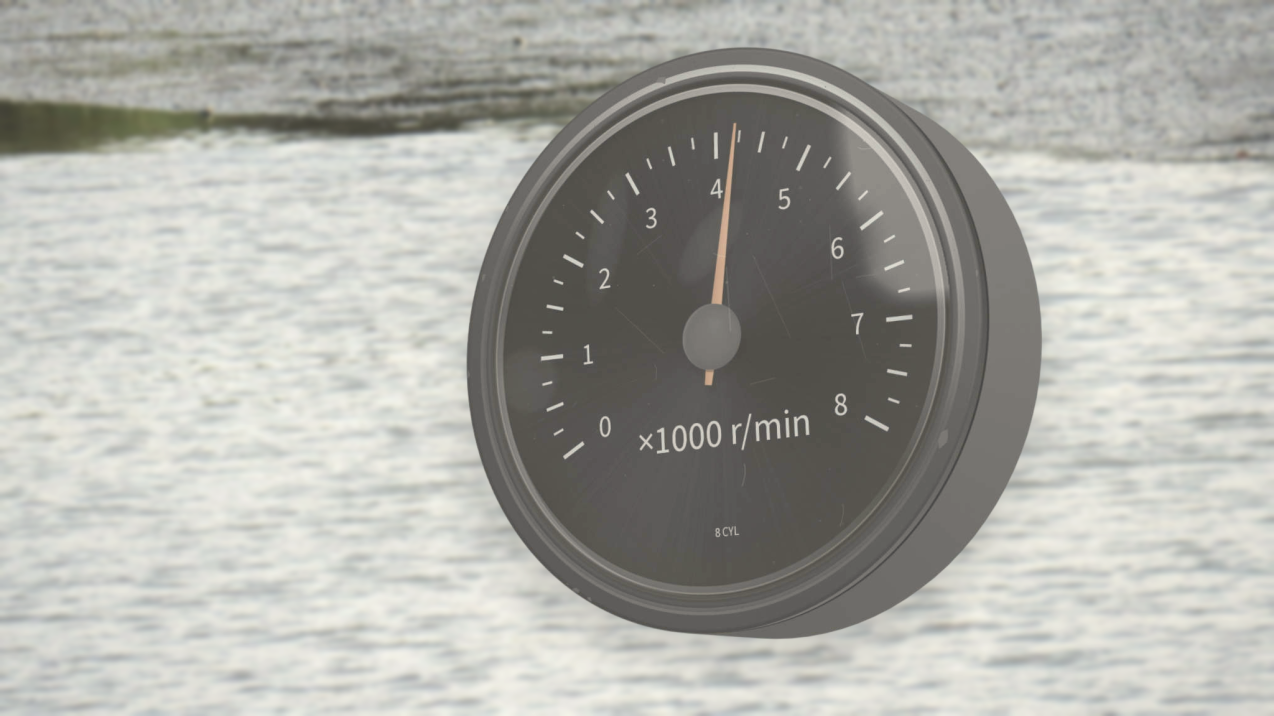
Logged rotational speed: 4250 rpm
